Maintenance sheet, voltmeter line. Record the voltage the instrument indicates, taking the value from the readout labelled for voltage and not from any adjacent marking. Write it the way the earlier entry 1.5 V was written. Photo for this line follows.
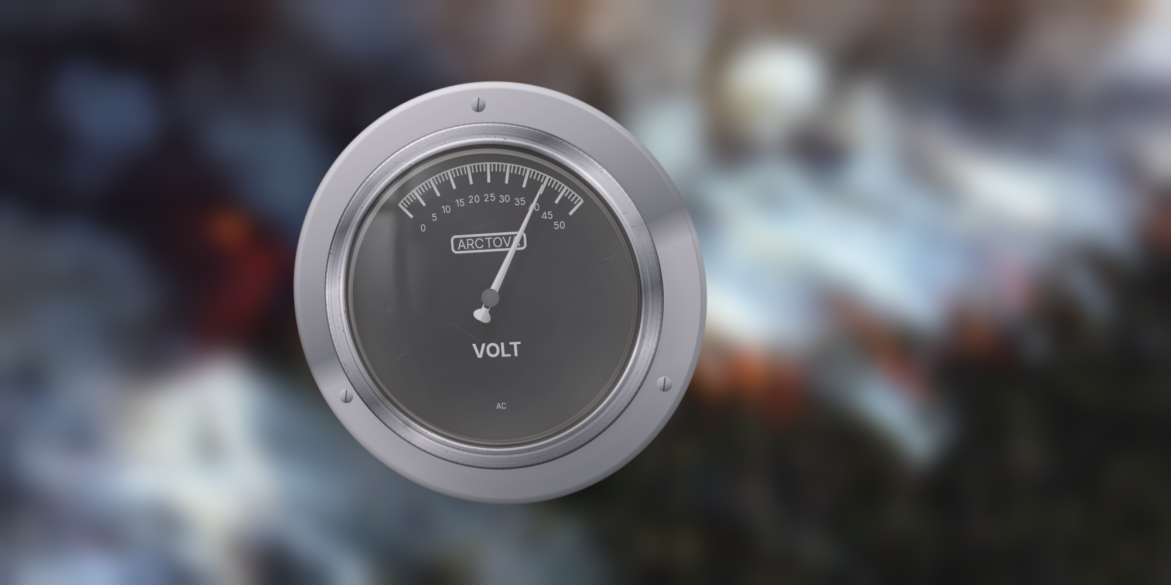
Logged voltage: 40 V
